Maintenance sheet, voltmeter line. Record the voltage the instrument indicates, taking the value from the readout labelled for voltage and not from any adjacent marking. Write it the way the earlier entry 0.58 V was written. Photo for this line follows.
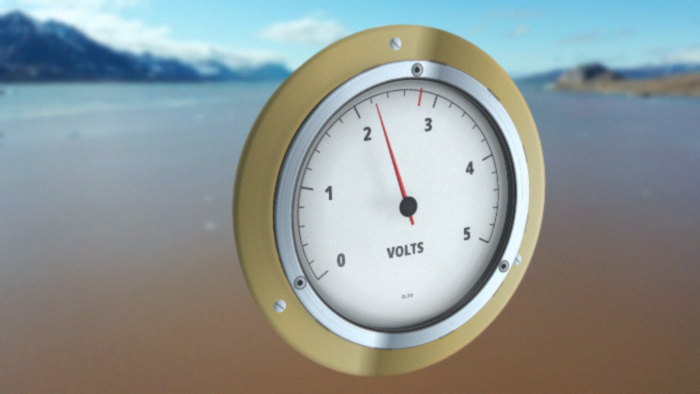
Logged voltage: 2.2 V
